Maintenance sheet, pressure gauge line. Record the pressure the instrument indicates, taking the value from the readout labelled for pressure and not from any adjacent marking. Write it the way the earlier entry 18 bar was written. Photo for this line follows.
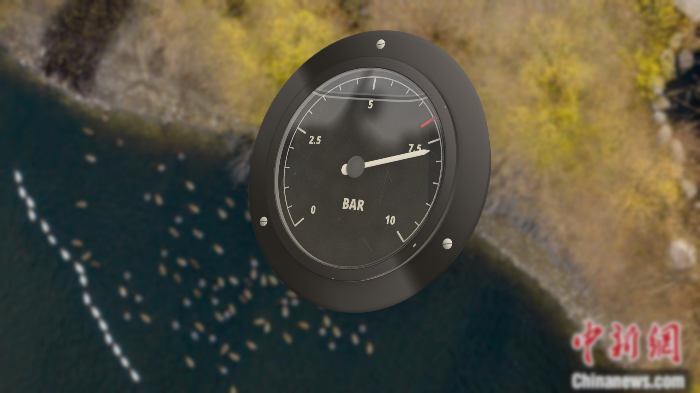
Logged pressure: 7.75 bar
